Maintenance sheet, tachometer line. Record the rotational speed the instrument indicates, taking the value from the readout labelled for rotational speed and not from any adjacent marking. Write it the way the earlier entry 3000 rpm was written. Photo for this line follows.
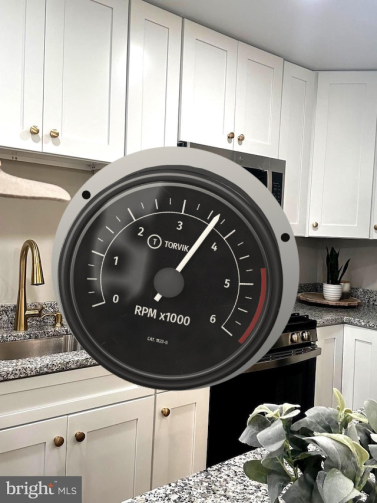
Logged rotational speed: 3625 rpm
